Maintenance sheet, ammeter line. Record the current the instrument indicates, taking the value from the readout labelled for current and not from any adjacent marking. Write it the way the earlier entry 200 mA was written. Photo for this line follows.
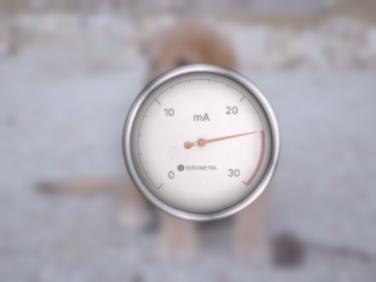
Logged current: 24 mA
